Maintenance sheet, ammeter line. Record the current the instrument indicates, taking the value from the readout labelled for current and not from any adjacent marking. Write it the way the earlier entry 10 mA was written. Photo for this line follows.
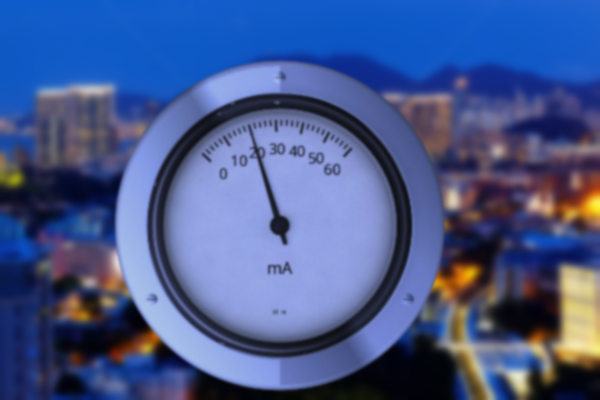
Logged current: 20 mA
